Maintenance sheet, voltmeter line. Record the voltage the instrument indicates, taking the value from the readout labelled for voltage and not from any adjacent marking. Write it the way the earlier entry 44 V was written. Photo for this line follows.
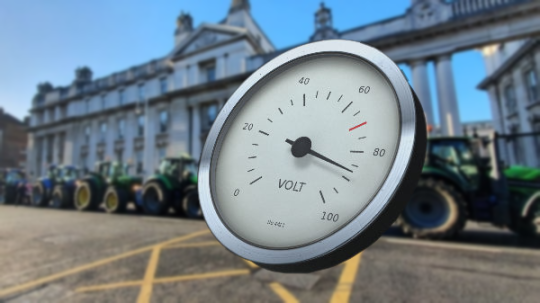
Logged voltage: 87.5 V
